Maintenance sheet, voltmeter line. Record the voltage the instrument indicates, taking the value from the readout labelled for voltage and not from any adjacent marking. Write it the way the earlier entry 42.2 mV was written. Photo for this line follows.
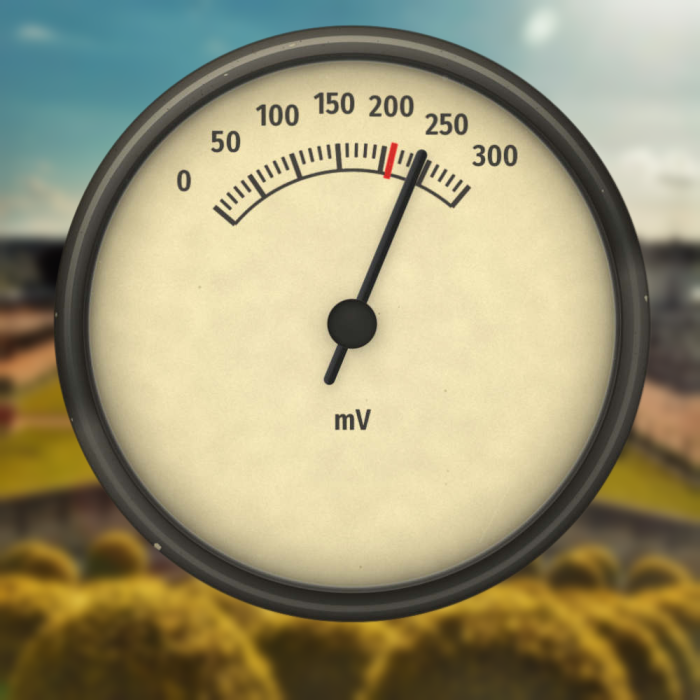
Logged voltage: 240 mV
